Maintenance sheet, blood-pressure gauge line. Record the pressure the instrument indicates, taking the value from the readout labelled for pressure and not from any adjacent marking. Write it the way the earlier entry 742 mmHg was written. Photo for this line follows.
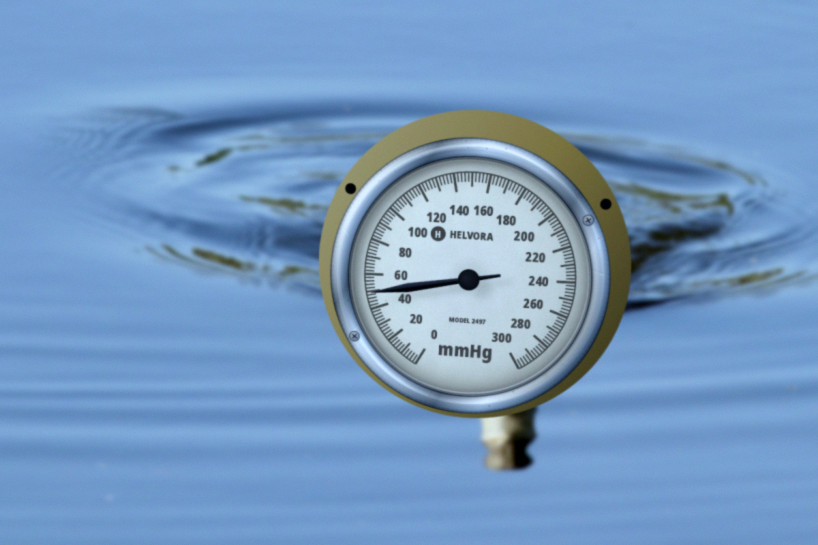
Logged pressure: 50 mmHg
